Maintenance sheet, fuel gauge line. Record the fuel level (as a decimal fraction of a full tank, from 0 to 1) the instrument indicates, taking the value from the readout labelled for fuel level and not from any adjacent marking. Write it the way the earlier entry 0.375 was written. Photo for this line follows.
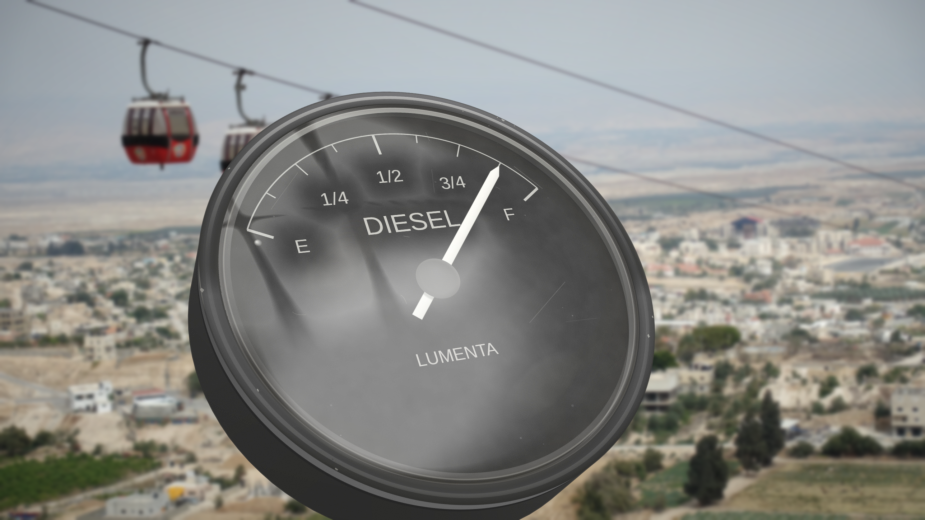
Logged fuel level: 0.875
